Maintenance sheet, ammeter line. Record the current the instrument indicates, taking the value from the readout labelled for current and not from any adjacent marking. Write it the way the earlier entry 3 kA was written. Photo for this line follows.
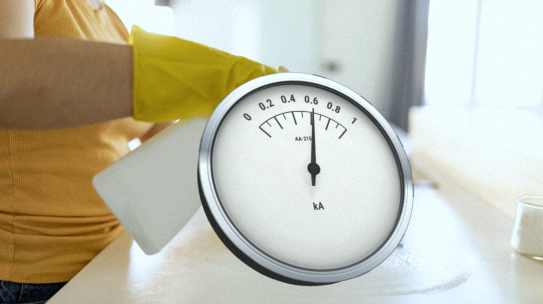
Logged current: 0.6 kA
